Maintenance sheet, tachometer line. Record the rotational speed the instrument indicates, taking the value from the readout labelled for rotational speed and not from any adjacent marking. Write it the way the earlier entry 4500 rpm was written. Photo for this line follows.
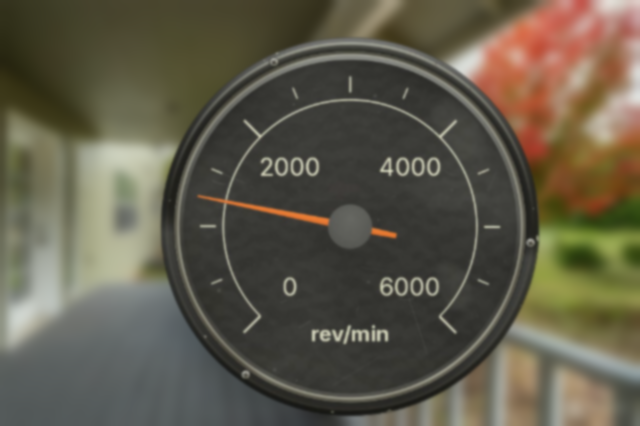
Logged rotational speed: 1250 rpm
